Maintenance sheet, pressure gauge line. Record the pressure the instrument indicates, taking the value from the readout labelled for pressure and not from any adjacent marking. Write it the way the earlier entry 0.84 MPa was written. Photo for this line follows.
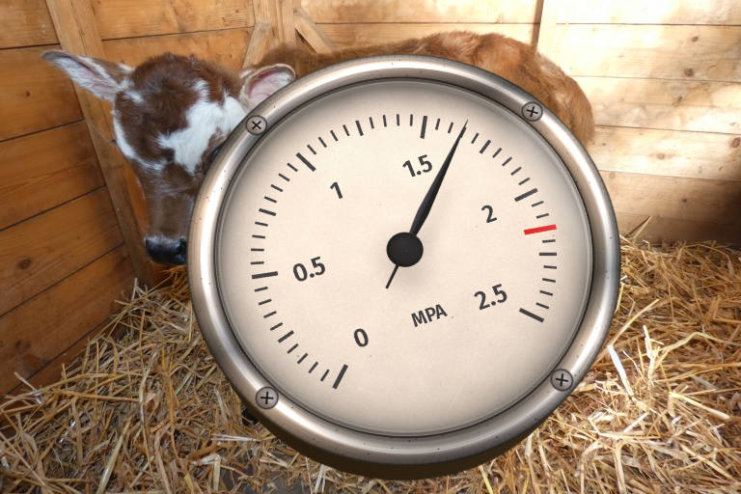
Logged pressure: 1.65 MPa
